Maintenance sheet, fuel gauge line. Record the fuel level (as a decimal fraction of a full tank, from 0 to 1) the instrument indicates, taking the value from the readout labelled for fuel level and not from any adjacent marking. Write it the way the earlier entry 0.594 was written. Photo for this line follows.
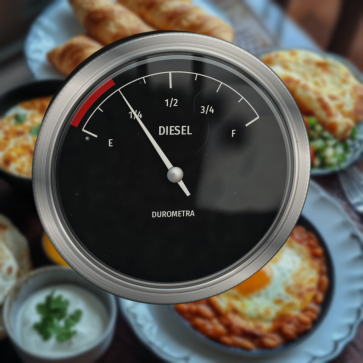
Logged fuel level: 0.25
